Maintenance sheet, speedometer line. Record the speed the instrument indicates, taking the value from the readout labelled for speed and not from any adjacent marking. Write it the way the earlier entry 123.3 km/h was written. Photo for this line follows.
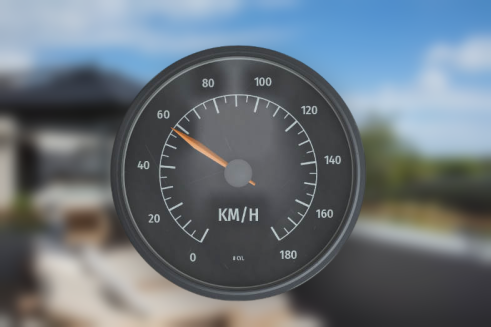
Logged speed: 57.5 km/h
